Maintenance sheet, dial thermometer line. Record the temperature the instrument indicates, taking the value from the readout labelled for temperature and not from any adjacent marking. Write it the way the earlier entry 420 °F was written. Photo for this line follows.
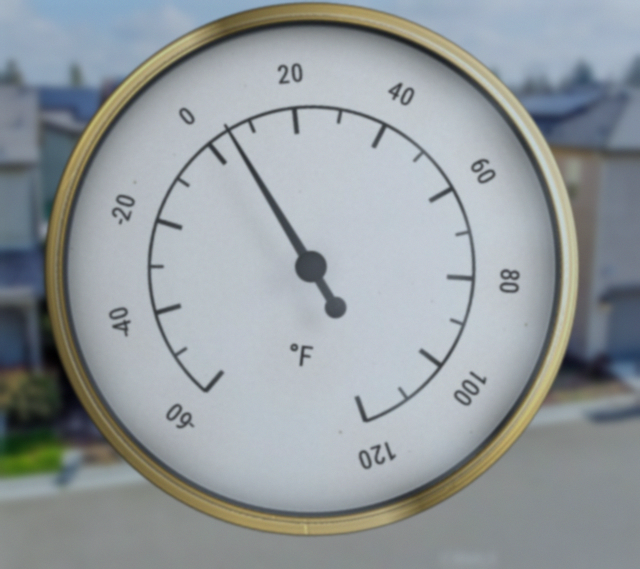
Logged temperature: 5 °F
